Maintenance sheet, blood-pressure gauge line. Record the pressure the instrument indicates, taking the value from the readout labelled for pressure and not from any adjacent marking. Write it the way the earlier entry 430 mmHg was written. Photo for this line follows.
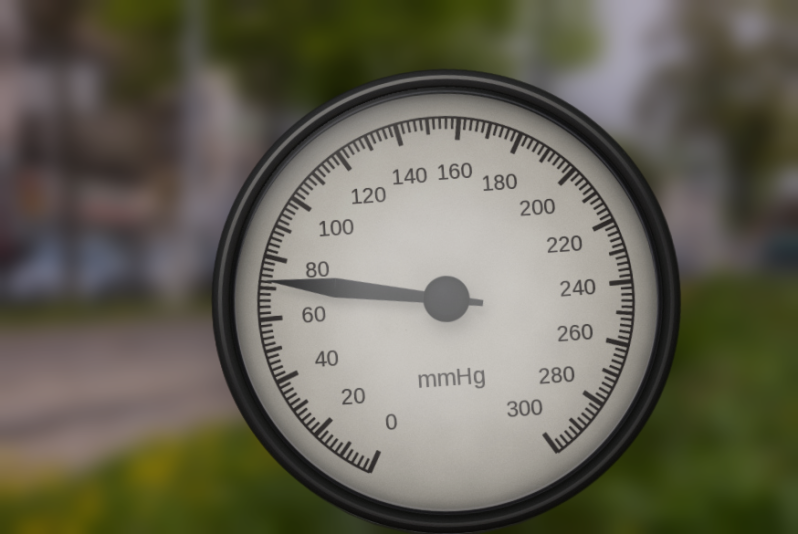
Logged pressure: 72 mmHg
